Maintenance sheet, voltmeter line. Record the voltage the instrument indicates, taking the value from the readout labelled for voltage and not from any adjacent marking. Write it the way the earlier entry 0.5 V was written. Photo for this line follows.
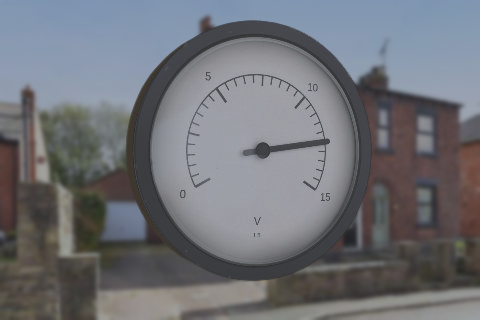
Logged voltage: 12.5 V
